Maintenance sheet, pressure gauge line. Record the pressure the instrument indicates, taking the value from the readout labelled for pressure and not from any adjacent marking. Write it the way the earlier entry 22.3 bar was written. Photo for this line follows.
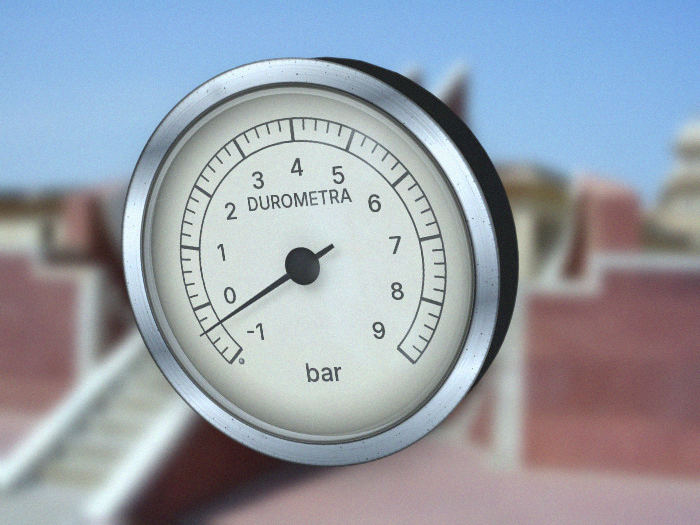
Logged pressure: -0.4 bar
